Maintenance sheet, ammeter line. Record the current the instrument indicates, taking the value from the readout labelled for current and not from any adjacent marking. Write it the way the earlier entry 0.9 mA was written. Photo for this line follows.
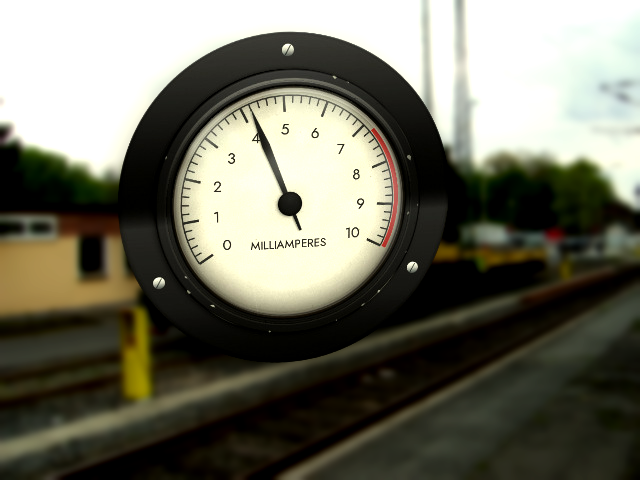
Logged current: 4.2 mA
